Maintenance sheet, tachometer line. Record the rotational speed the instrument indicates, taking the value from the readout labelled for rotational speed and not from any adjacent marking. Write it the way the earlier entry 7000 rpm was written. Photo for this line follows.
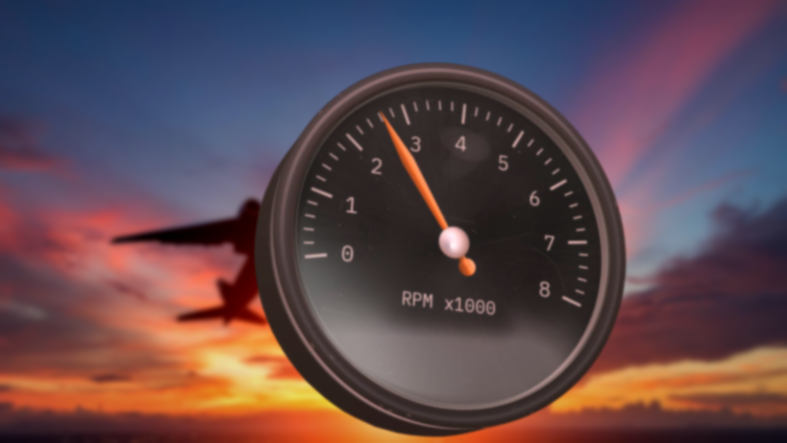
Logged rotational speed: 2600 rpm
